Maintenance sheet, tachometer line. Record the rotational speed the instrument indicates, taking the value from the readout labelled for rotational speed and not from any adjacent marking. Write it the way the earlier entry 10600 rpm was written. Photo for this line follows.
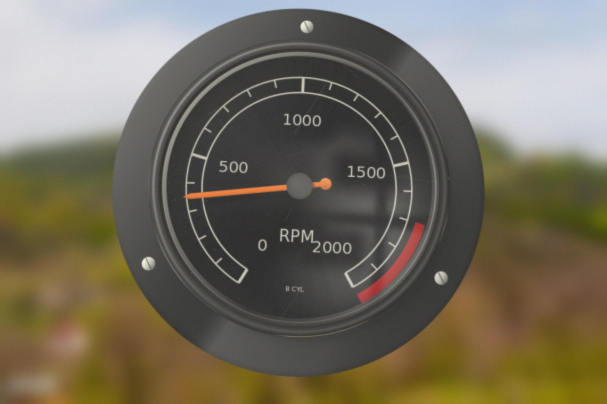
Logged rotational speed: 350 rpm
